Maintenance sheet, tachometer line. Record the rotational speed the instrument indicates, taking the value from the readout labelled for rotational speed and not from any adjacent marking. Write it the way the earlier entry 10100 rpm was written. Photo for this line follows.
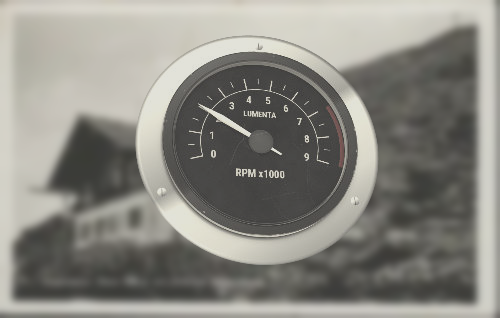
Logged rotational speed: 2000 rpm
